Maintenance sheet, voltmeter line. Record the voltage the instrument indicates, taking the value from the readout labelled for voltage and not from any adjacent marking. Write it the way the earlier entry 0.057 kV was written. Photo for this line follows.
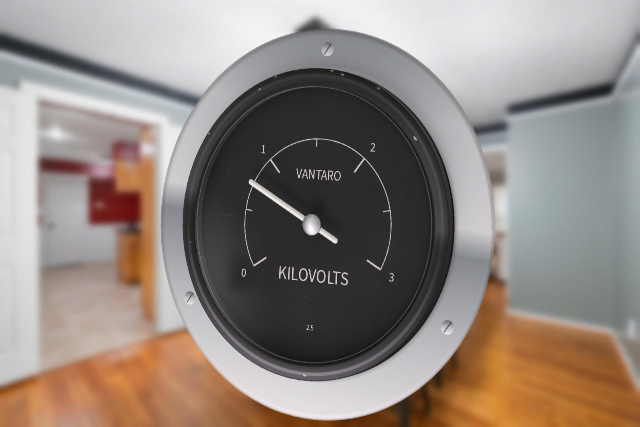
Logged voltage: 0.75 kV
